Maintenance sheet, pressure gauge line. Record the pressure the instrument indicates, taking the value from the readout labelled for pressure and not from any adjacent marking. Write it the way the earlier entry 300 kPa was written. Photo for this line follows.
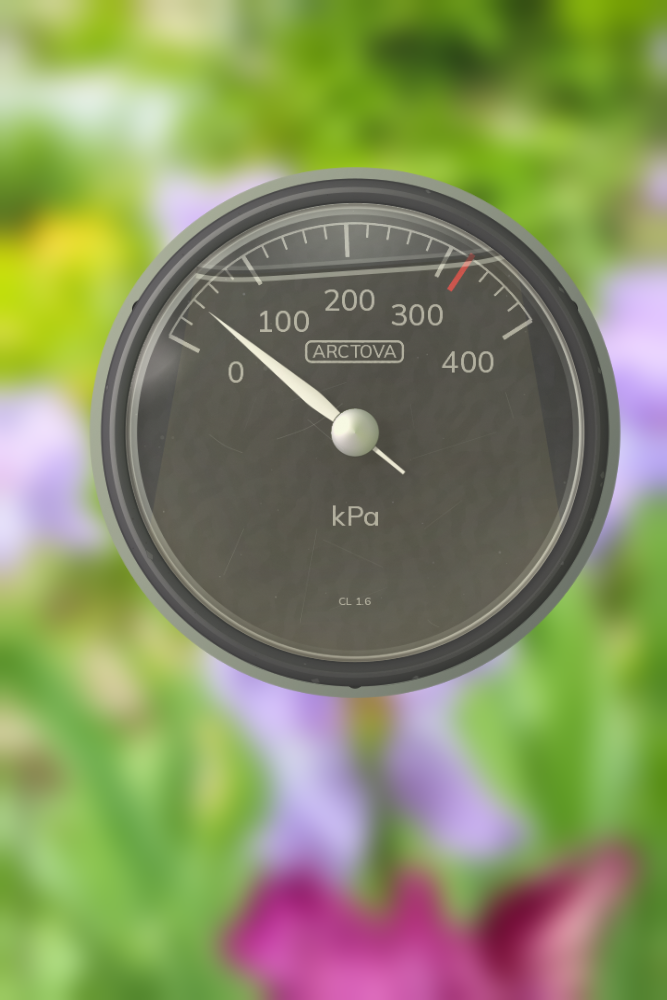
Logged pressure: 40 kPa
